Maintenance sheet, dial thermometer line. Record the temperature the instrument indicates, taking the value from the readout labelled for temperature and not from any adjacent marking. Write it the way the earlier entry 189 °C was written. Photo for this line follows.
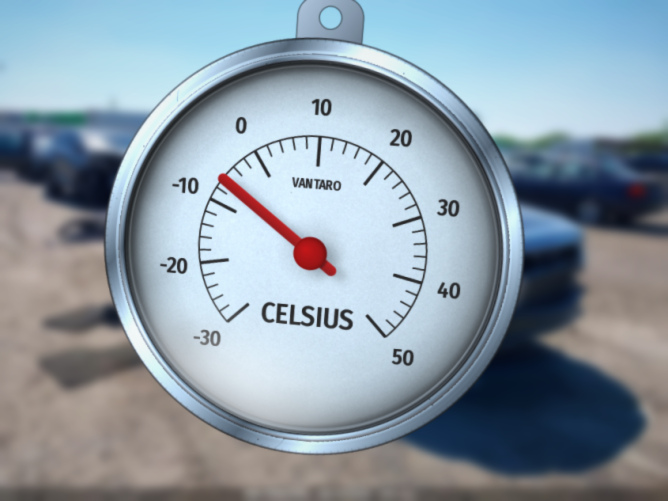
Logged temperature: -6 °C
